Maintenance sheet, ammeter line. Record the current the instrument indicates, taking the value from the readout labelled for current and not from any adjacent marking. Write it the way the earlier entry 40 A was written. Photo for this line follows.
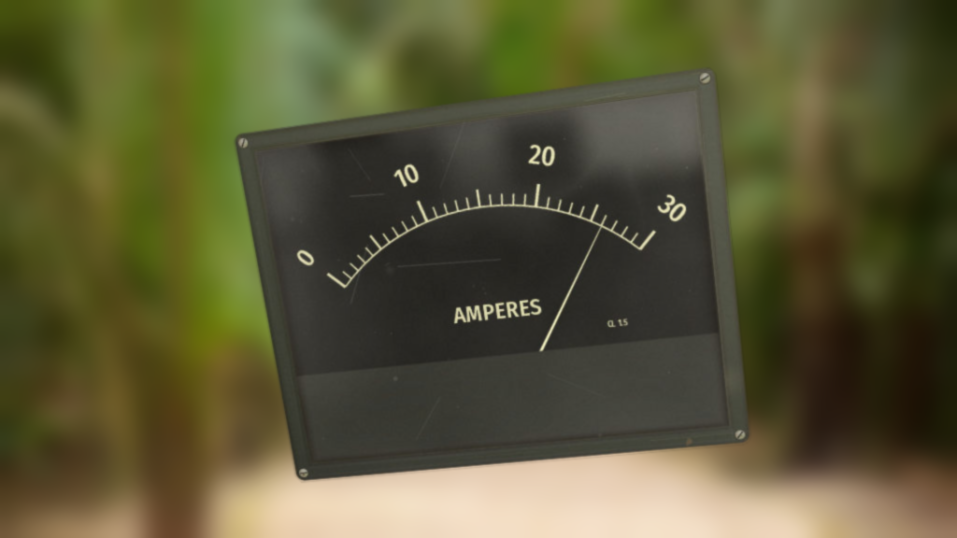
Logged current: 26 A
